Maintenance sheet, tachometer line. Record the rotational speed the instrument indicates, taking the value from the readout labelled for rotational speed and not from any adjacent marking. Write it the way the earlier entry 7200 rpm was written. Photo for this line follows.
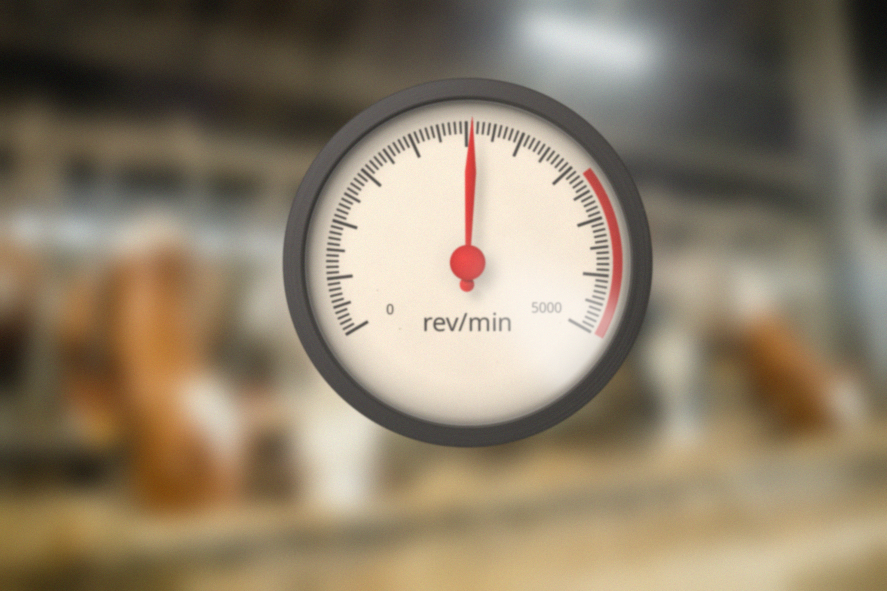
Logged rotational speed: 2550 rpm
